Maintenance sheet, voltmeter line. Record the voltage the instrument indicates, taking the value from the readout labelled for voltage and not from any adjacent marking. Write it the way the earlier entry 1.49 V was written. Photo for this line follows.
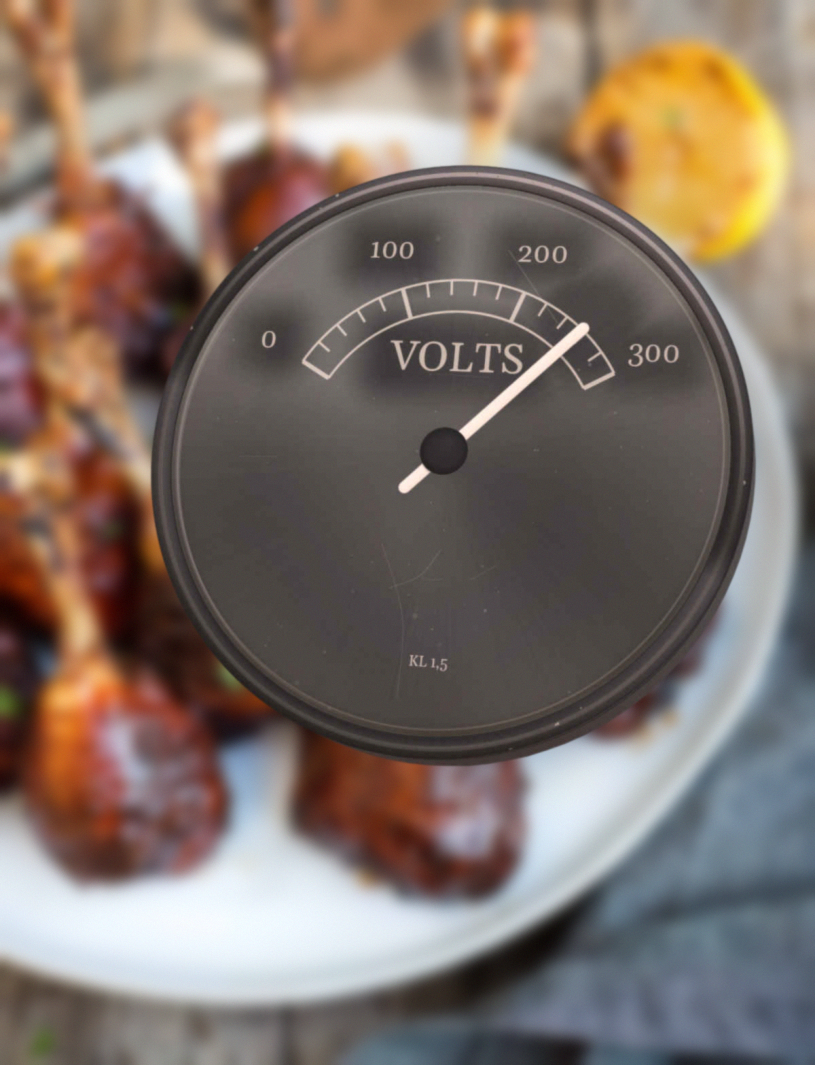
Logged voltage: 260 V
